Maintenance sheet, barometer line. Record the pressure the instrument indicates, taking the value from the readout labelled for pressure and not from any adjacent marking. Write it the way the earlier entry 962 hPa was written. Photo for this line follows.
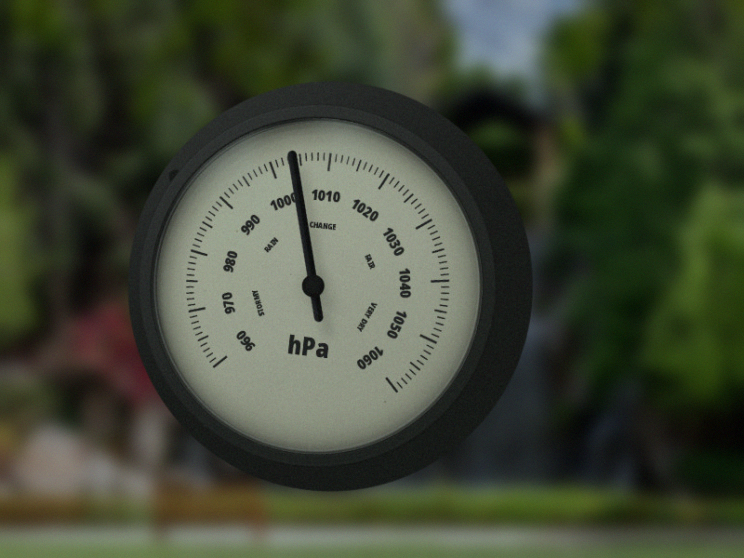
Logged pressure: 1004 hPa
